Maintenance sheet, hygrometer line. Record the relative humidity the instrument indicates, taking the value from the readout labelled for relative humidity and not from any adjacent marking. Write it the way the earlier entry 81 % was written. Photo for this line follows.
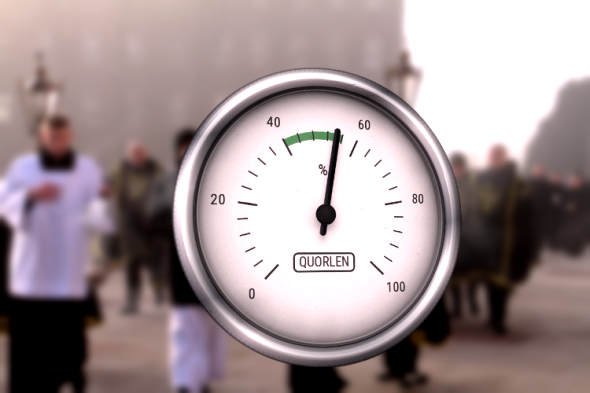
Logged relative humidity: 54 %
